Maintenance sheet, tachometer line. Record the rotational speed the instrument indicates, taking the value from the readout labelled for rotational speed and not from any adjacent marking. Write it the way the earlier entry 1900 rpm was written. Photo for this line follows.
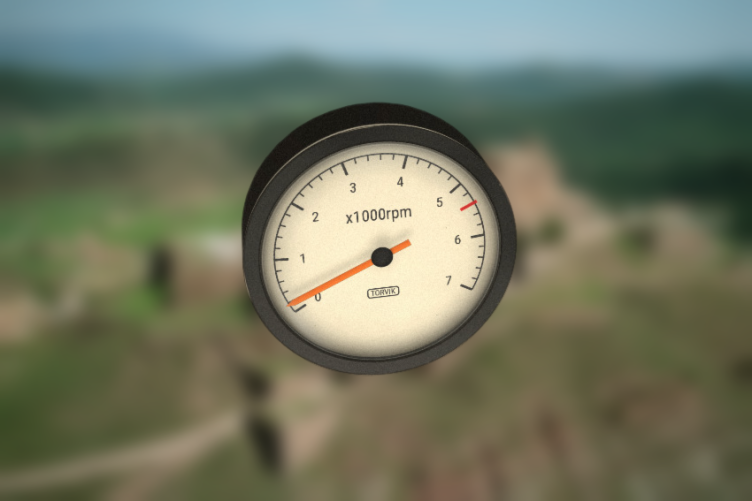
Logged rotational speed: 200 rpm
